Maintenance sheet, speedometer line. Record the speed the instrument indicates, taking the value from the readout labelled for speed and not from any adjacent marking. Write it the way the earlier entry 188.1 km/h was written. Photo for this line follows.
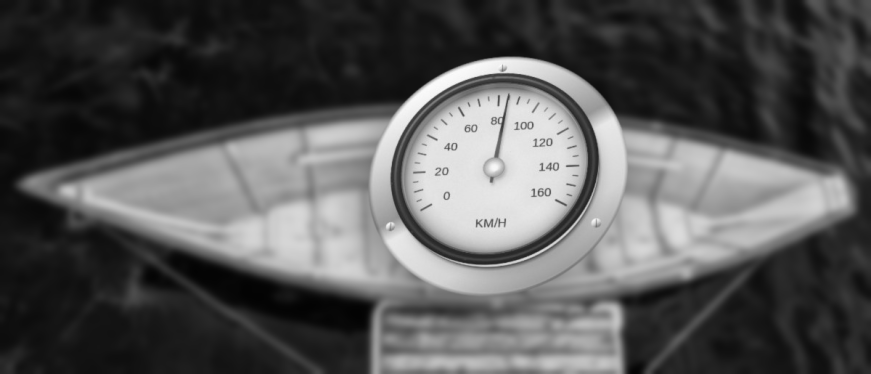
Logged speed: 85 km/h
